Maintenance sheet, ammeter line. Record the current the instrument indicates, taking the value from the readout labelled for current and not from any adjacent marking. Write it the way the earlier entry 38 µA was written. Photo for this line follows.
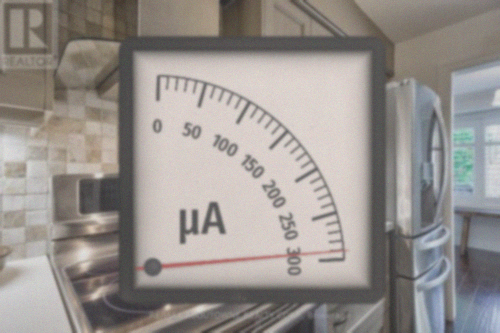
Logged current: 290 µA
